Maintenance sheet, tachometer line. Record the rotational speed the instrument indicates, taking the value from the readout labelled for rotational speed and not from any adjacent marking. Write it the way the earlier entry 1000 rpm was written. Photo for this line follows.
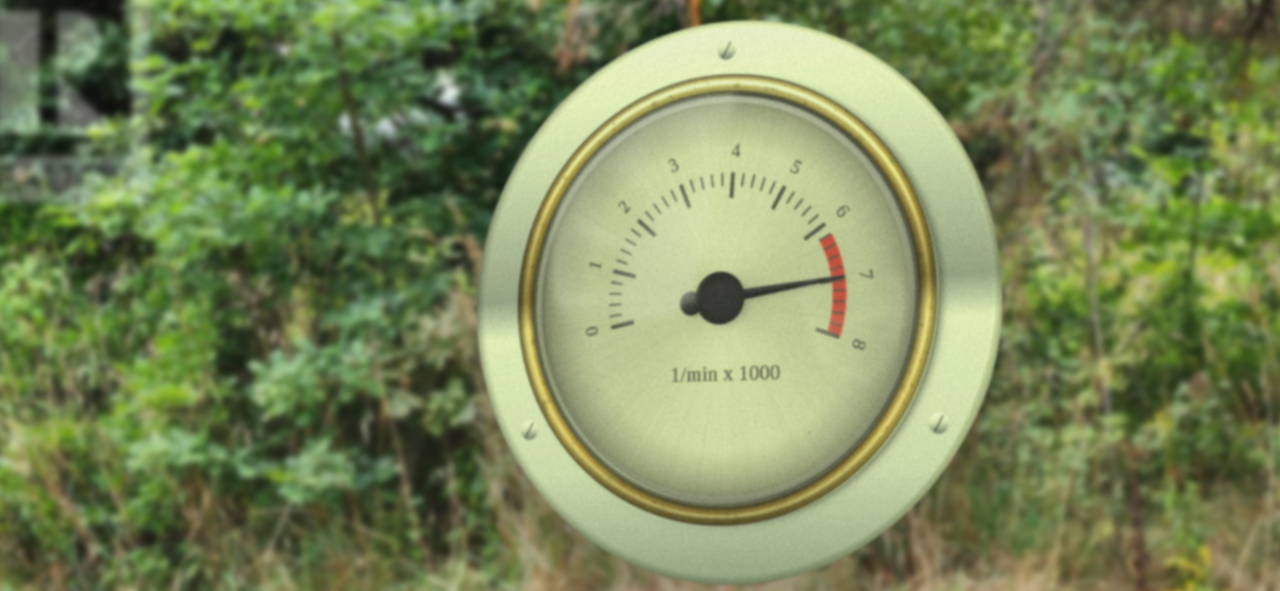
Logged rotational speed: 7000 rpm
